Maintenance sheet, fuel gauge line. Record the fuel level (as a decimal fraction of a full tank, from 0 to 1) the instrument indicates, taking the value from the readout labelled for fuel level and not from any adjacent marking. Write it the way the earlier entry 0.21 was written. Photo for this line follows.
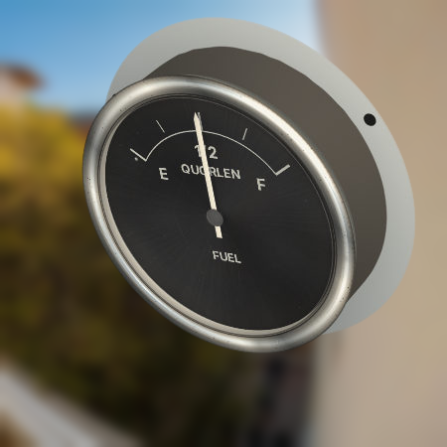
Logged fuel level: 0.5
